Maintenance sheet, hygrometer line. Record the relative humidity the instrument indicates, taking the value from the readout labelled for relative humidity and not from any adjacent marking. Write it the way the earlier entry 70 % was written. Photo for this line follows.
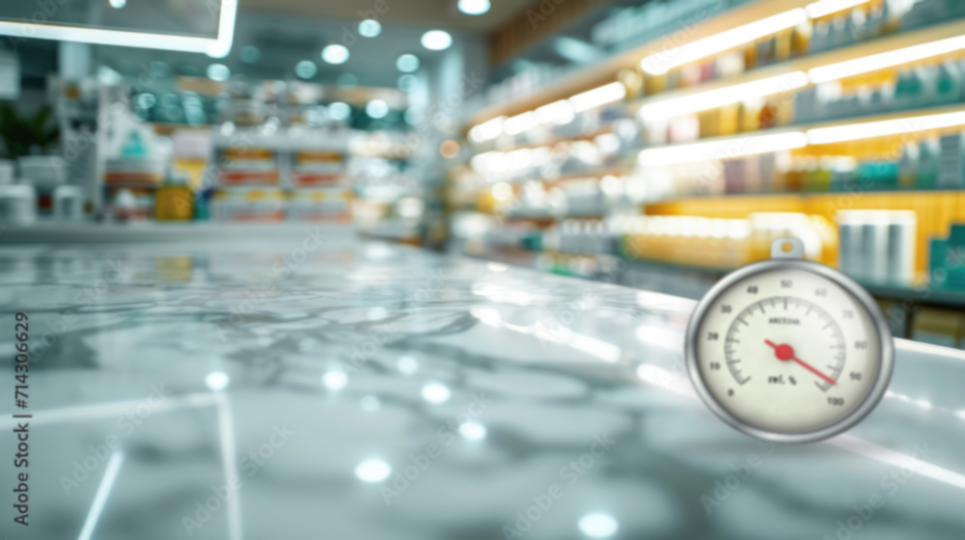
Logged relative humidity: 95 %
